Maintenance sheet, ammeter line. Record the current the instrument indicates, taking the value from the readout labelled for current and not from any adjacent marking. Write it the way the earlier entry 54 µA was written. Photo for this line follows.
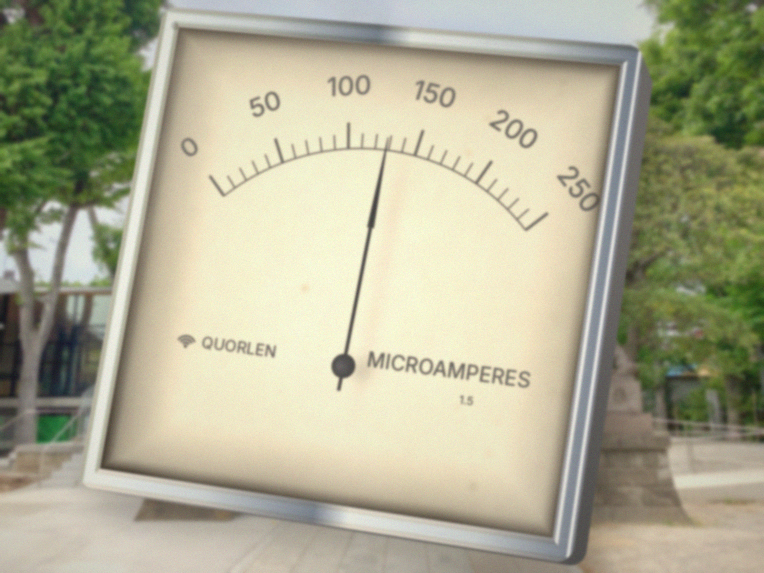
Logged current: 130 µA
